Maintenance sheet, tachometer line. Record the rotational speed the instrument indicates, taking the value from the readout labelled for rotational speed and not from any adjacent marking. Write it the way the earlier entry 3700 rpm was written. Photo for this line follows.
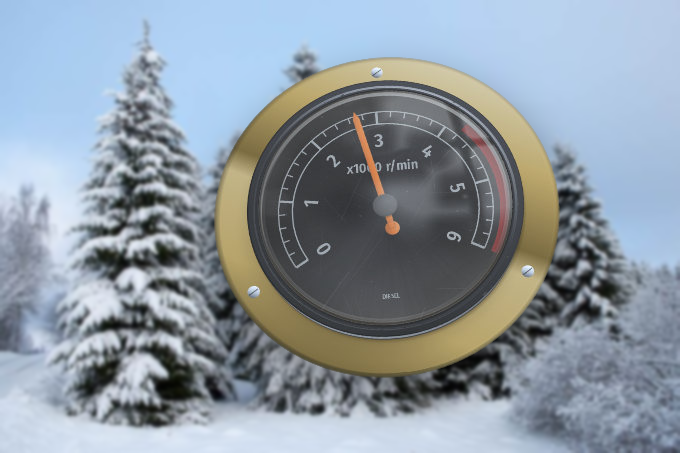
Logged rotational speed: 2700 rpm
